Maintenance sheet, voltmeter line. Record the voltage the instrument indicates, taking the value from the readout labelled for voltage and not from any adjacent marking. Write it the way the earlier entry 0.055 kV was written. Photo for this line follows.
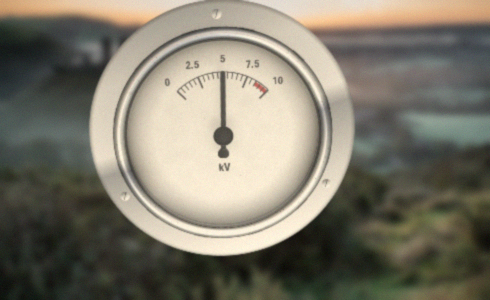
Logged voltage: 5 kV
